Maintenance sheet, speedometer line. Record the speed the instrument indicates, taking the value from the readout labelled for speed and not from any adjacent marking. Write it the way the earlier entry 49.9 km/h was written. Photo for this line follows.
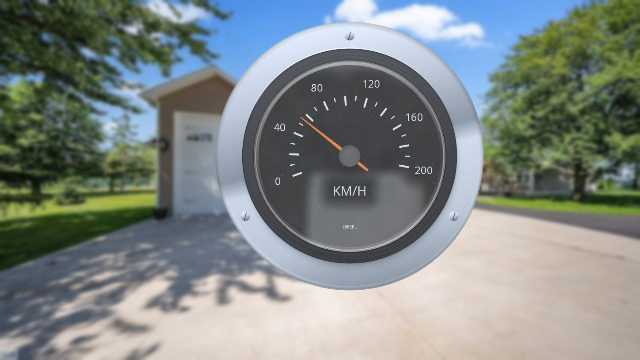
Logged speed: 55 km/h
